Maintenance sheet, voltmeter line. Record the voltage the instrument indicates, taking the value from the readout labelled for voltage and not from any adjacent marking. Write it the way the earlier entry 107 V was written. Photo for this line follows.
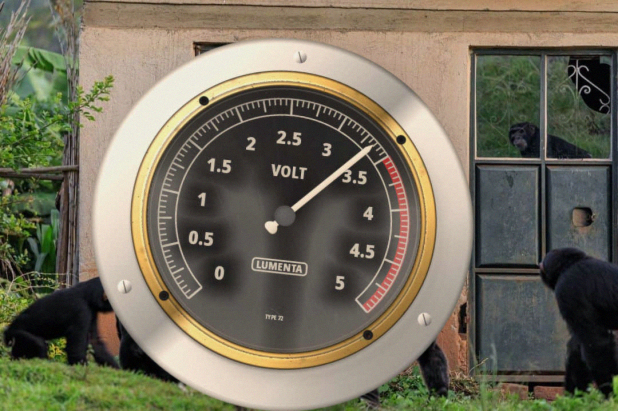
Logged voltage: 3.35 V
